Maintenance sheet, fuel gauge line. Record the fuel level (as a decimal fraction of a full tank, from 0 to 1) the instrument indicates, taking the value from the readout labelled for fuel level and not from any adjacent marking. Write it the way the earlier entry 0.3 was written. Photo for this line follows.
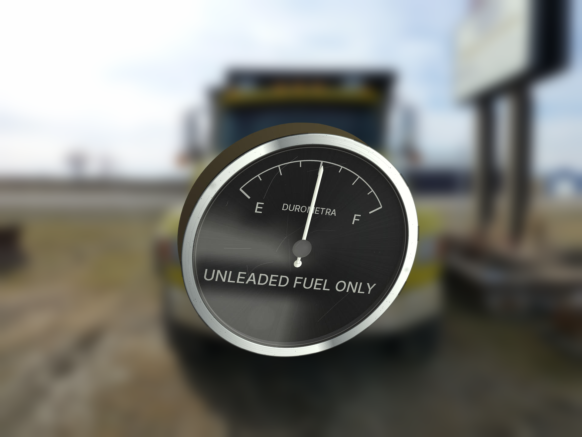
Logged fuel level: 0.5
